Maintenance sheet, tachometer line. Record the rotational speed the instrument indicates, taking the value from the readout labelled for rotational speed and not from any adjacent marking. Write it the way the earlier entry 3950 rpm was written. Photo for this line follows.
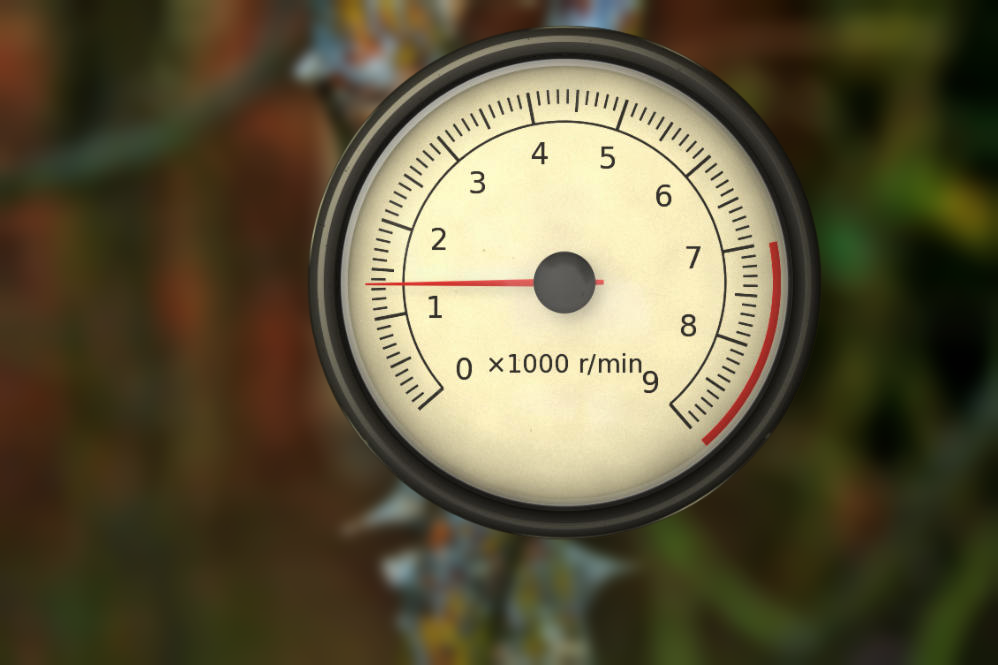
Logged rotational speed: 1350 rpm
